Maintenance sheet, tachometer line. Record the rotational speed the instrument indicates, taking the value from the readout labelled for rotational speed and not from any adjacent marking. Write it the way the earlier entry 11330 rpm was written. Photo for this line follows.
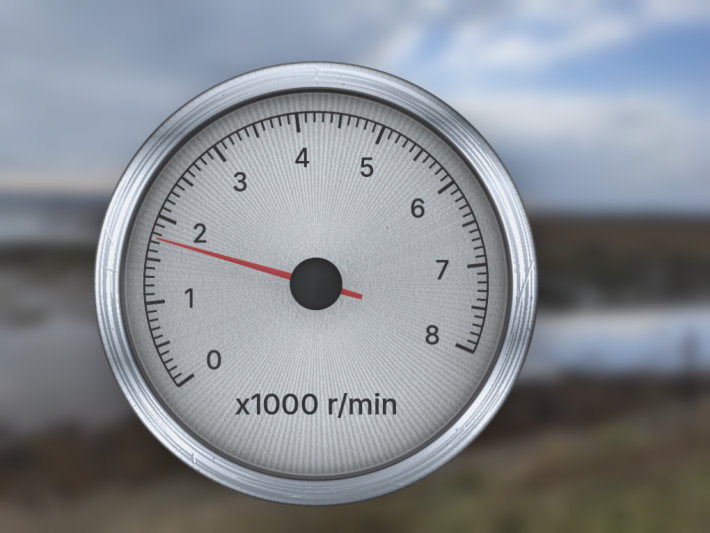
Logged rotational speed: 1750 rpm
